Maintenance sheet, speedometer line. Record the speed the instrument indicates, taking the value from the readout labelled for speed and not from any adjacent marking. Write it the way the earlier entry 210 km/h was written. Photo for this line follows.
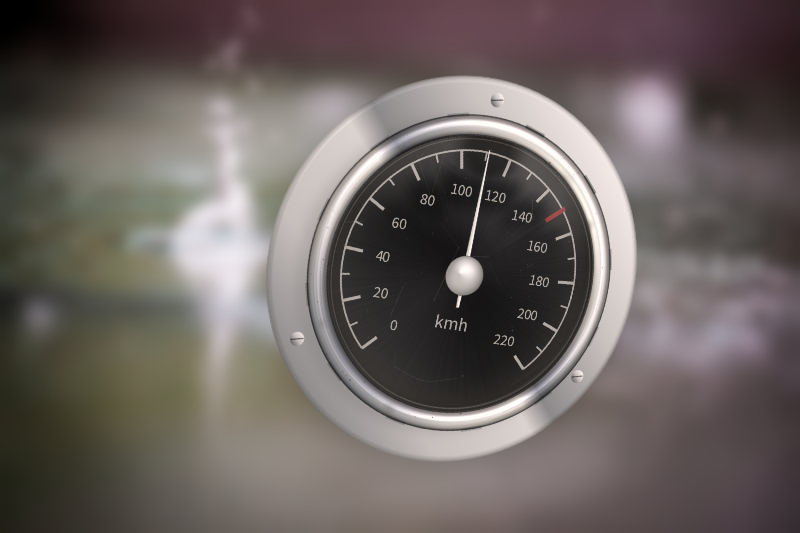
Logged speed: 110 km/h
